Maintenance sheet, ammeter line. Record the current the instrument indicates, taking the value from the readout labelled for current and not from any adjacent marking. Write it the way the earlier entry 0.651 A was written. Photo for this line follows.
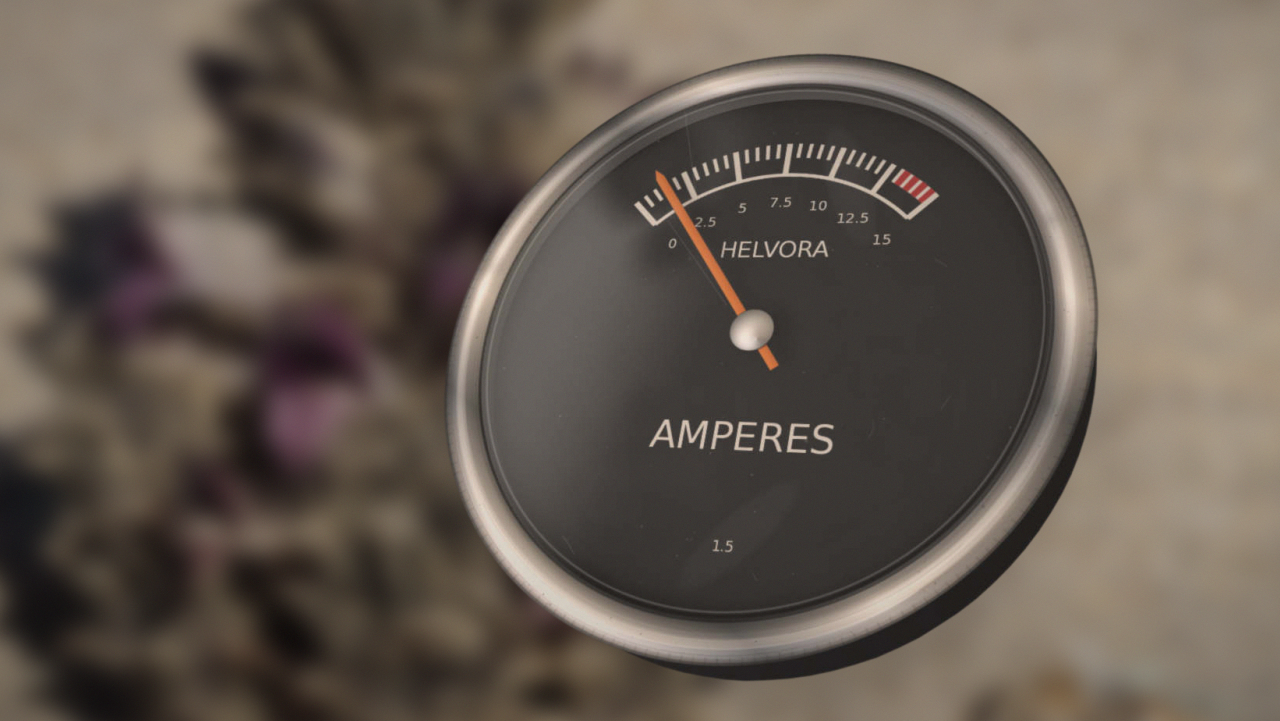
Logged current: 1.5 A
